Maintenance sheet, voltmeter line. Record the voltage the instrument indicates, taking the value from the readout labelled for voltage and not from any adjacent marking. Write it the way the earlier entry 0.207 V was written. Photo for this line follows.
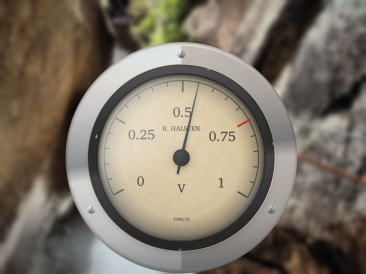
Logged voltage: 0.55 V
